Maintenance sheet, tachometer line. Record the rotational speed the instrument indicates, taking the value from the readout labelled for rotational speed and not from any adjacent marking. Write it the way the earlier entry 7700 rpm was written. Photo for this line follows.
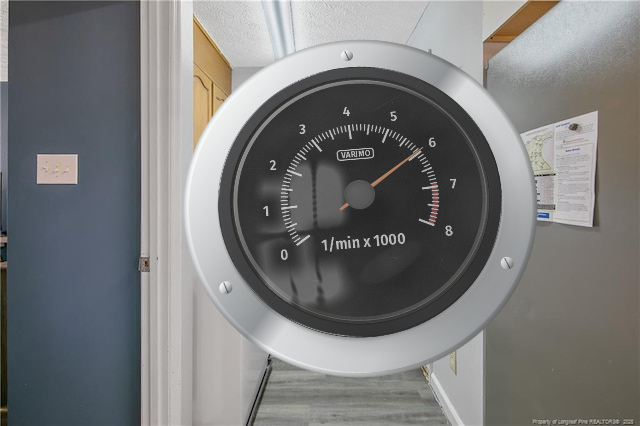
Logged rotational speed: 6000 rpm
